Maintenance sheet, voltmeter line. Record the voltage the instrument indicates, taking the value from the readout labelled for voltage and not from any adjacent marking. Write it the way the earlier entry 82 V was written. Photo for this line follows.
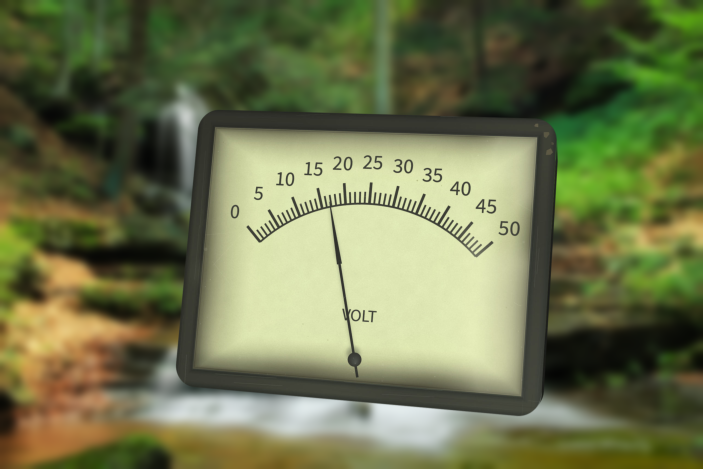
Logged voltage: 17 V
